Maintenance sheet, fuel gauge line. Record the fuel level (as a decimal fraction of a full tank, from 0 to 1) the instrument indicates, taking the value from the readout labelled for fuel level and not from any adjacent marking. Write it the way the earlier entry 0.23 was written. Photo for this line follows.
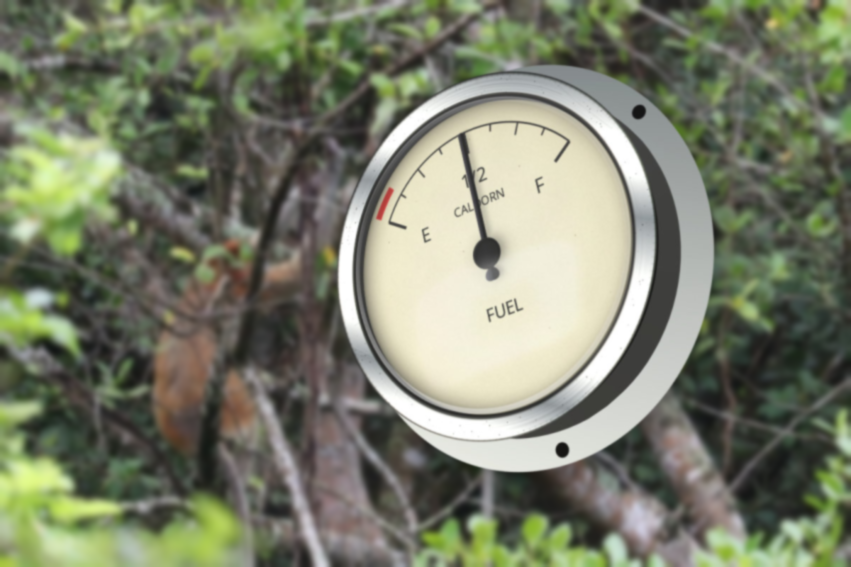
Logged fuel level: 0.5
